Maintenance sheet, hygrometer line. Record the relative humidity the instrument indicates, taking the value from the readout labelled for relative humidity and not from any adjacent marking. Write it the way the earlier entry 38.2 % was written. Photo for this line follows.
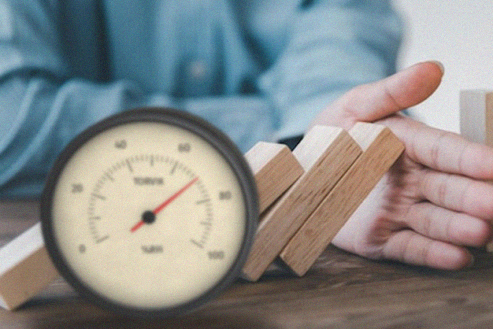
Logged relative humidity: 70 %
